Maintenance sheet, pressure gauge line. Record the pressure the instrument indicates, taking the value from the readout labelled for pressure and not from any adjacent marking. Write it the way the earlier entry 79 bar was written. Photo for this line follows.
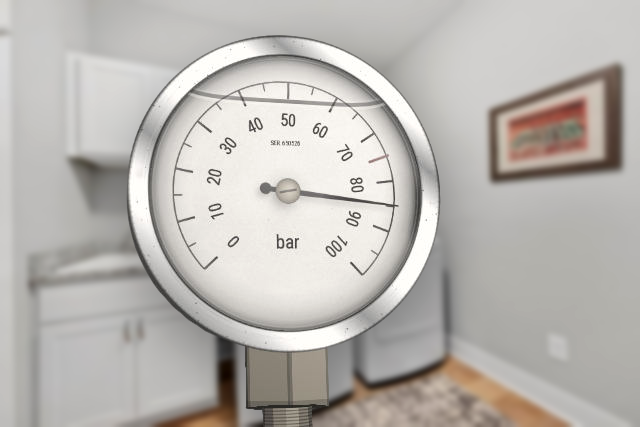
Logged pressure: 85 bar
